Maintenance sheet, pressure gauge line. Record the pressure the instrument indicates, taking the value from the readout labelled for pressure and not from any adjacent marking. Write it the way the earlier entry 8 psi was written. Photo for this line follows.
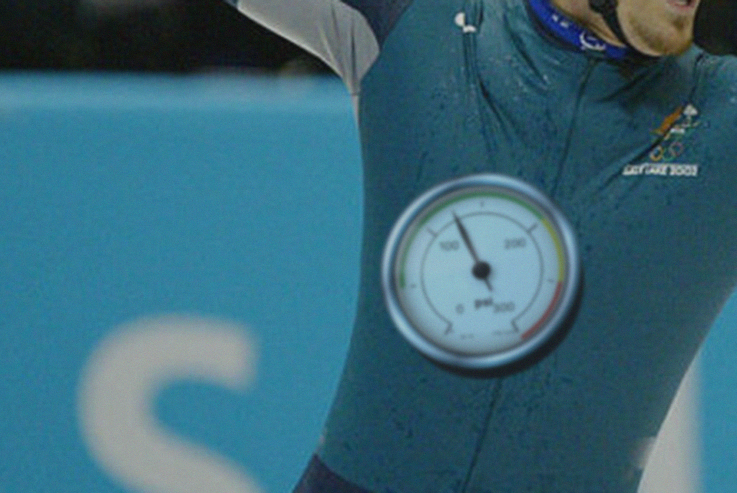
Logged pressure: 125 psi
